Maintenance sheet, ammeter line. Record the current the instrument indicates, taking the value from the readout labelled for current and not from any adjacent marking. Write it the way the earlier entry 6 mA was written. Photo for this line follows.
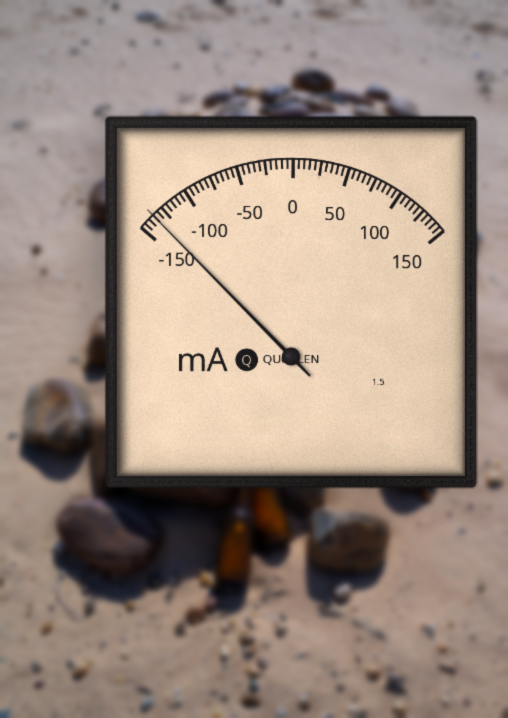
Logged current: -135 mA
